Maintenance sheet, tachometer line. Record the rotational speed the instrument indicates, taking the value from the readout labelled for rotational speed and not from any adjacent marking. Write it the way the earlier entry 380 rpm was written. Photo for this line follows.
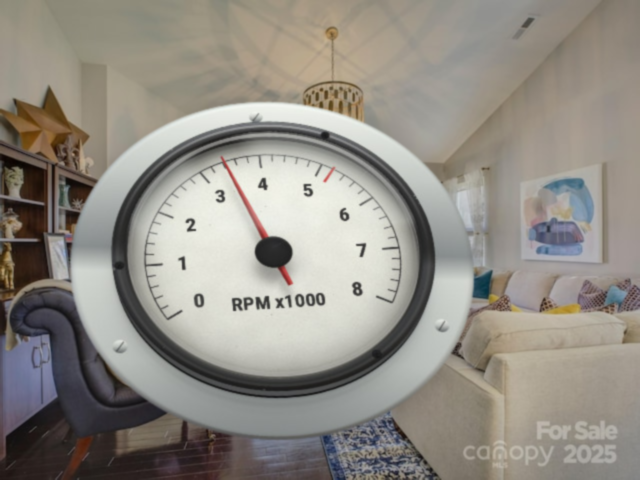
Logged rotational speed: 3400 rpm
